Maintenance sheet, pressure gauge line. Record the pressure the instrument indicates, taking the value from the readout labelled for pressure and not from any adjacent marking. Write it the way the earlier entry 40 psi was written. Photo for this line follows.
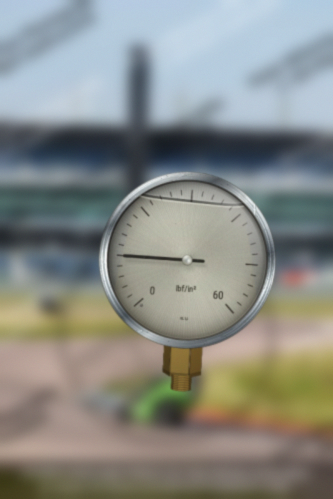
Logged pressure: 10 psi
